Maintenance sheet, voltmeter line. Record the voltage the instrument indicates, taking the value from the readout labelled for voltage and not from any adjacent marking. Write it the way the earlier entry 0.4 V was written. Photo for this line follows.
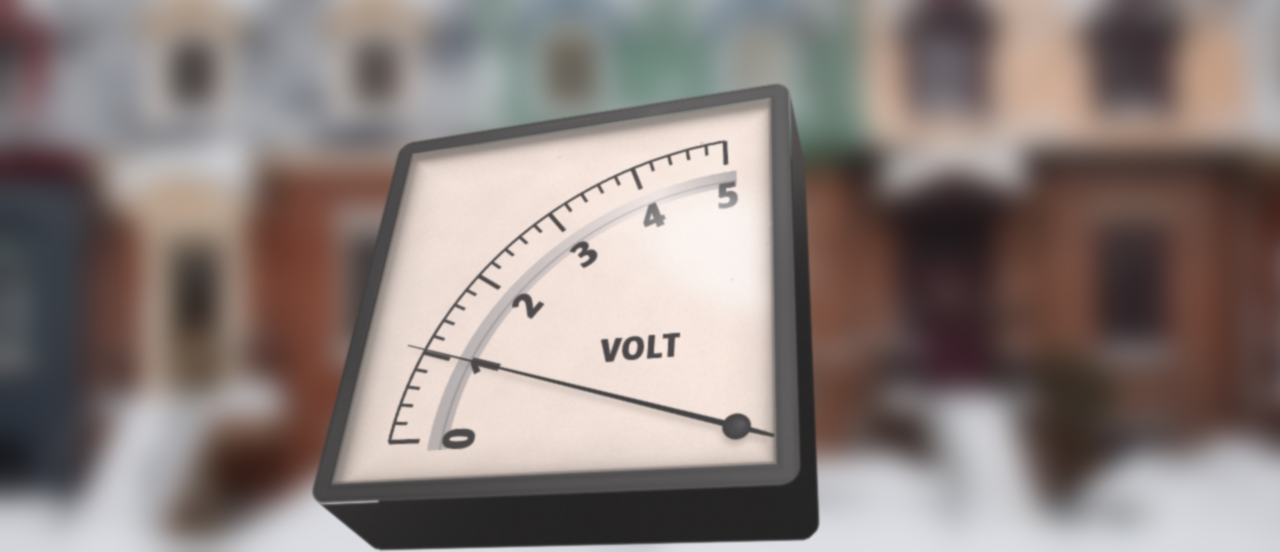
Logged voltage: 1 V
